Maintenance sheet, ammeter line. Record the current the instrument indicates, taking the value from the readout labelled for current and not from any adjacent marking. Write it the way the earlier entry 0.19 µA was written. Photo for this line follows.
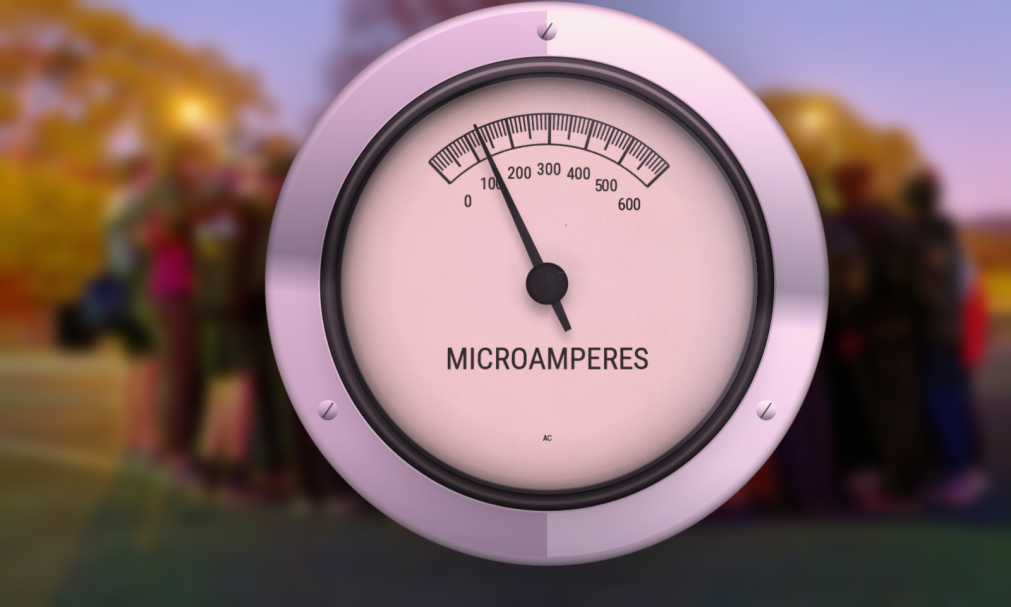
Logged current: 130 µA
